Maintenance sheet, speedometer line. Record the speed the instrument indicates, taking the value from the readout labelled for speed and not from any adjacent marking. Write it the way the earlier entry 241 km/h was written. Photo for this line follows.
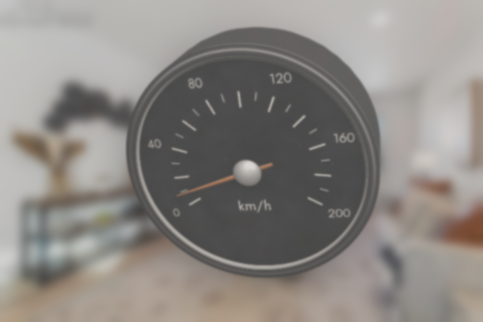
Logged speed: 10 km/h
